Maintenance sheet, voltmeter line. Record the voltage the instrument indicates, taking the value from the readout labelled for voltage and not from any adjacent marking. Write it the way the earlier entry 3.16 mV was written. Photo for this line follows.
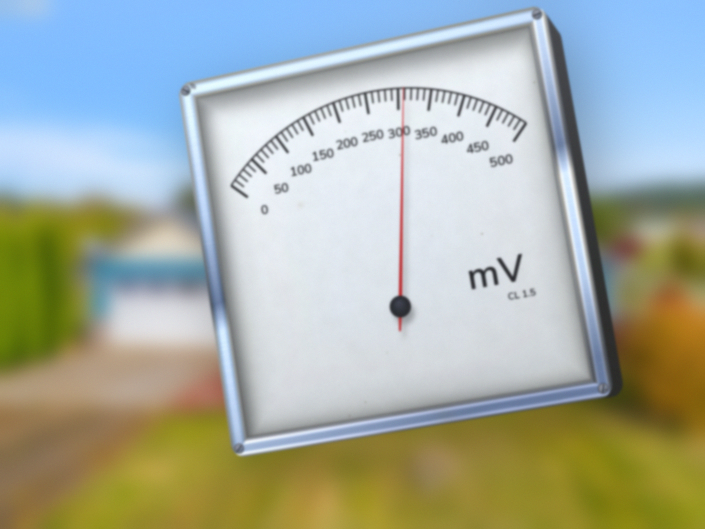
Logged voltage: 310 mV
